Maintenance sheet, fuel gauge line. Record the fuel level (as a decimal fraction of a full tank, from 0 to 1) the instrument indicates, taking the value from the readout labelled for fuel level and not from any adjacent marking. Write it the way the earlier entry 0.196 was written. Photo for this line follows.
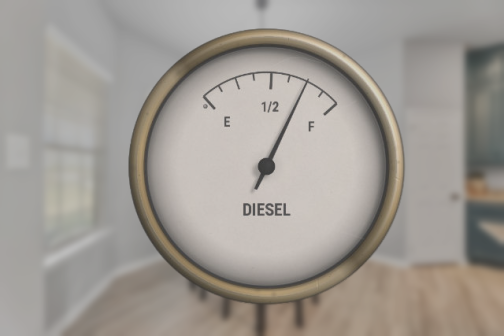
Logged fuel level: 0.75
